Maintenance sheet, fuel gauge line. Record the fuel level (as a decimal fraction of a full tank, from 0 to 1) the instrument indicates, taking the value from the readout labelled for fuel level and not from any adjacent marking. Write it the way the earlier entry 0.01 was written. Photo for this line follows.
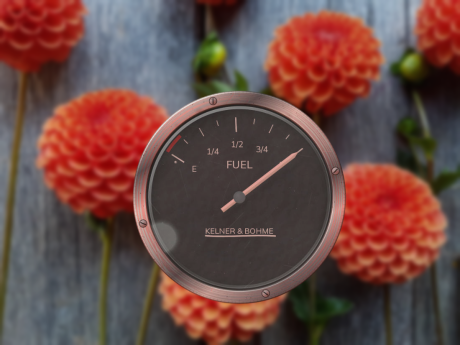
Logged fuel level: 1
